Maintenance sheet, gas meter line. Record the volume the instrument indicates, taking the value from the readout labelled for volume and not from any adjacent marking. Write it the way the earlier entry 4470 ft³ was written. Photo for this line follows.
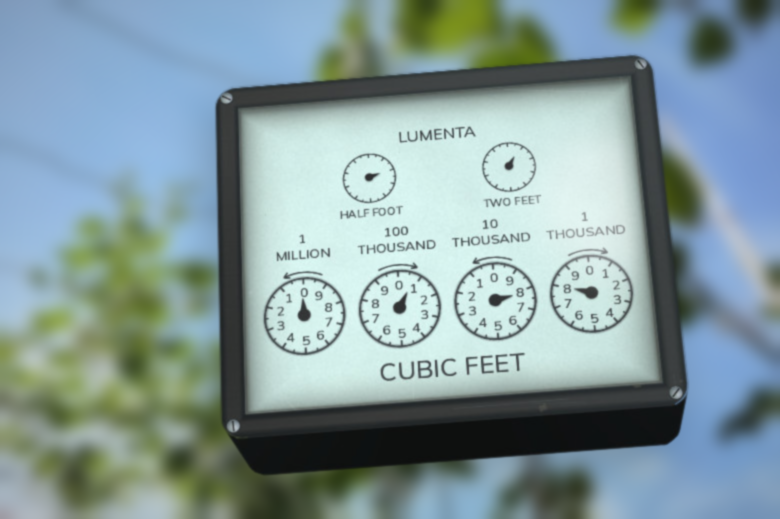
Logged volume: 7800 ft³
